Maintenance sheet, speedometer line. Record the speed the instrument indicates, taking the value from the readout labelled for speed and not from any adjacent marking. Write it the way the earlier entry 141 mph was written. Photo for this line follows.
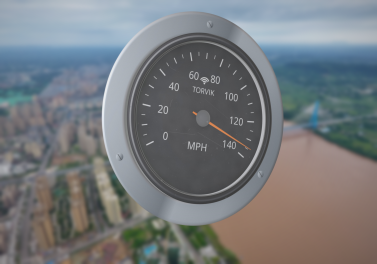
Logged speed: 135 mph
